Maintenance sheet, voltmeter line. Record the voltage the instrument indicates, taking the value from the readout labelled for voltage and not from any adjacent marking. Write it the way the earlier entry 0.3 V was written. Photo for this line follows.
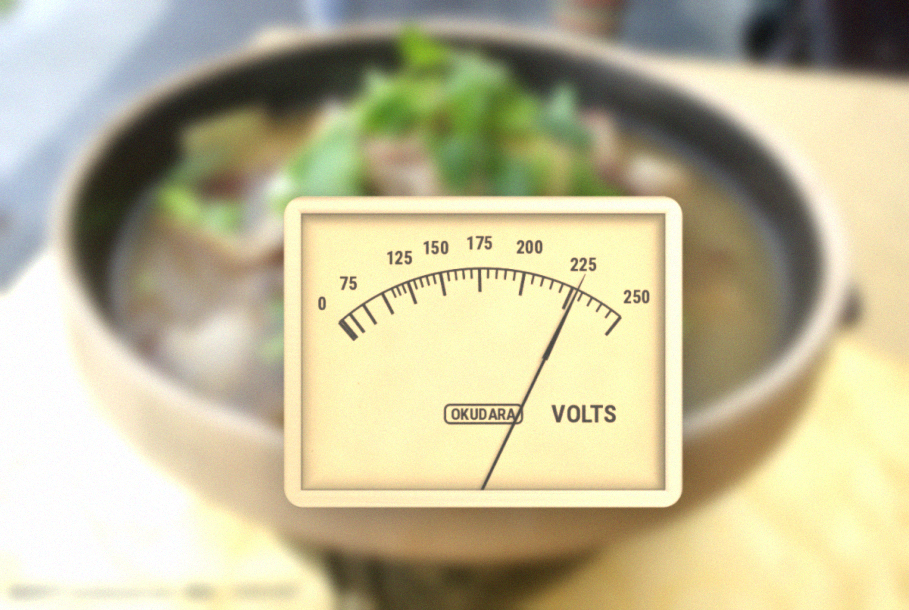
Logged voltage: 227.5 V
